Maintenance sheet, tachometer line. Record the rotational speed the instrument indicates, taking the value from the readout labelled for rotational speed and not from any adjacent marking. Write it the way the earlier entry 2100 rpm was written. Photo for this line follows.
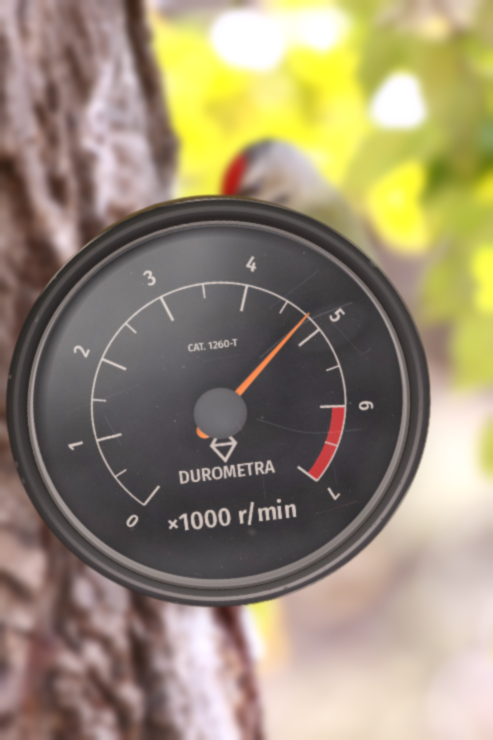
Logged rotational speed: 4750 rpm
